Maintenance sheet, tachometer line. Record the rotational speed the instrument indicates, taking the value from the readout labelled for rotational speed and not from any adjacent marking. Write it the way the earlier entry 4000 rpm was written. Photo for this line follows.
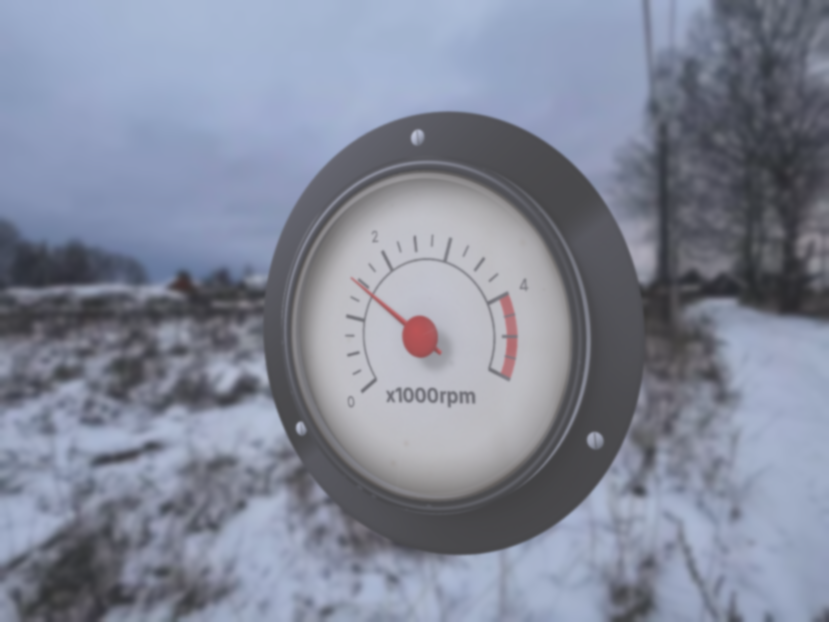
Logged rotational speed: 1500 rpm
